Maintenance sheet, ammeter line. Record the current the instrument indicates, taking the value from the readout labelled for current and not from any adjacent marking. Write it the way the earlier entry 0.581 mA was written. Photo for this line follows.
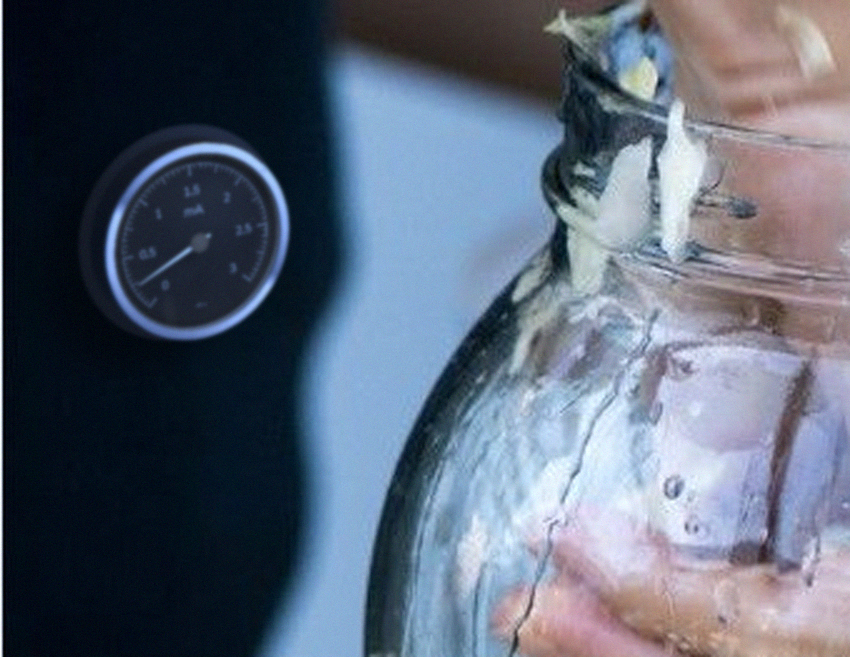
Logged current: 0.25 mA
